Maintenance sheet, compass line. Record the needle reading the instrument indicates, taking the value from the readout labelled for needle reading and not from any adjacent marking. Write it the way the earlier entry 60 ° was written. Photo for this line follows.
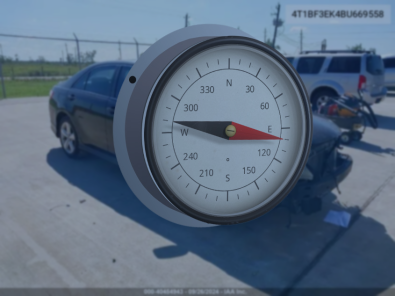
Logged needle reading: 100 °
